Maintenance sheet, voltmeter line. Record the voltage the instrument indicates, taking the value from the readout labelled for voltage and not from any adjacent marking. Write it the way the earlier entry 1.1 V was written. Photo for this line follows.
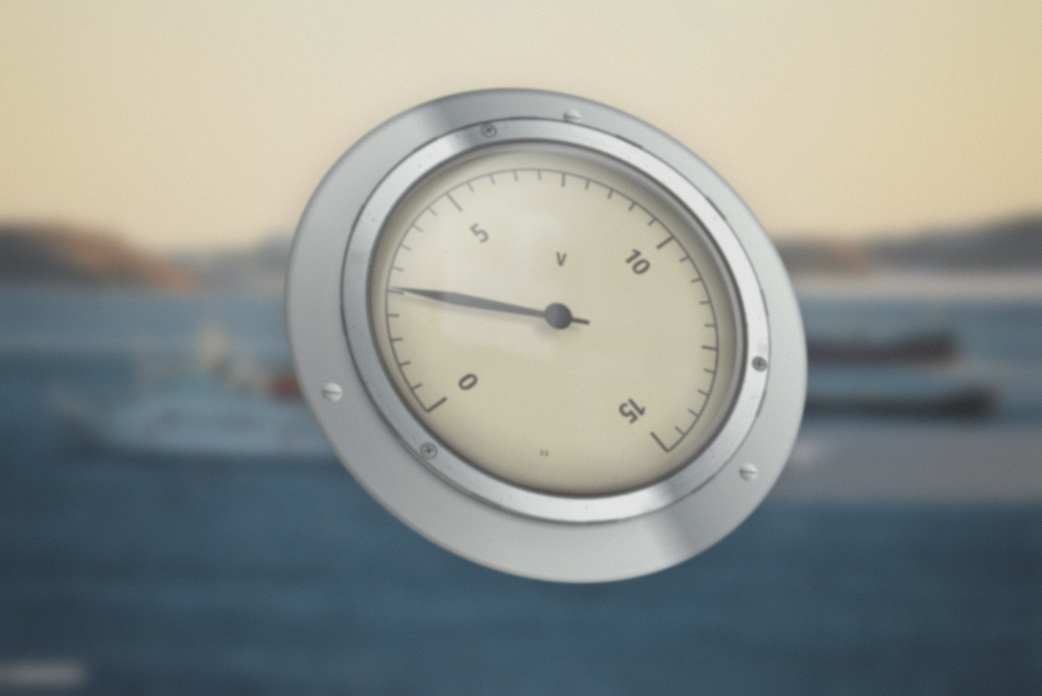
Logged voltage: 2.5 V
